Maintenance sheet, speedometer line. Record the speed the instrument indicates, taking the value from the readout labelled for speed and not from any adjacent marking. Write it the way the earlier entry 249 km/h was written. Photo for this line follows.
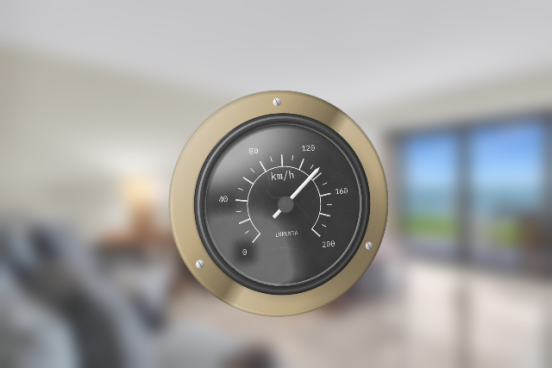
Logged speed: 135 km/h
